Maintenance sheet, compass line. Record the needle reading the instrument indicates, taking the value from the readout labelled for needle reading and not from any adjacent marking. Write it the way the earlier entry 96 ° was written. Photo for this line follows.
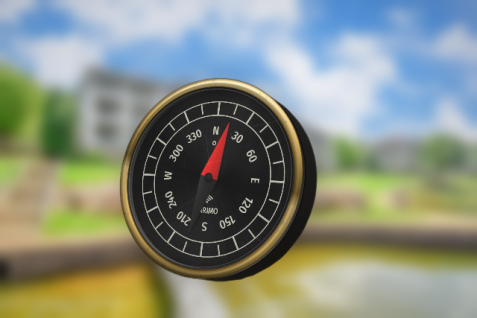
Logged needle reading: 15 °
